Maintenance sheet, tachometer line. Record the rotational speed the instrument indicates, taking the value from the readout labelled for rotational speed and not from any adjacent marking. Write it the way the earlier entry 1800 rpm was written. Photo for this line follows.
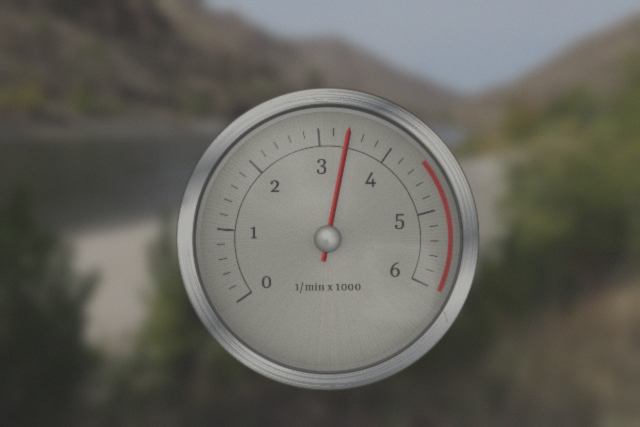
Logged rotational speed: 3400 rpm
